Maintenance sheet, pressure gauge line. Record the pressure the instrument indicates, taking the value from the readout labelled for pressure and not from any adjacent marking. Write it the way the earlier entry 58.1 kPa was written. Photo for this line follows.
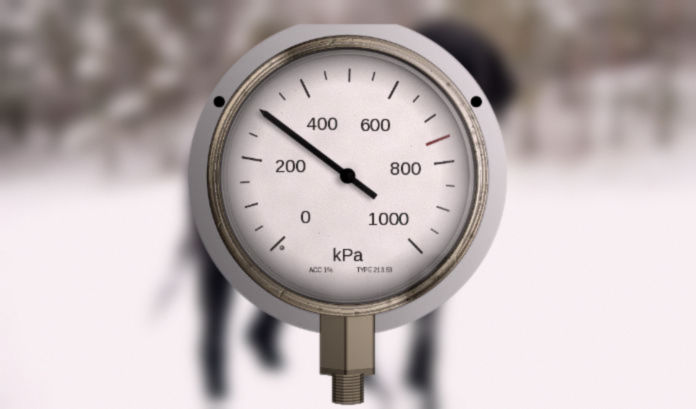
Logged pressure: 300 kPa
